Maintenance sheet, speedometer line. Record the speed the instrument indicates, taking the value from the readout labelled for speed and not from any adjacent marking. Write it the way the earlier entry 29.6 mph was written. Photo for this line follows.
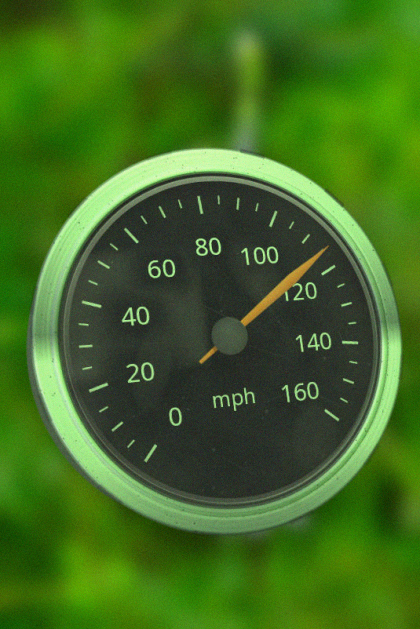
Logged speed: 115 mph
